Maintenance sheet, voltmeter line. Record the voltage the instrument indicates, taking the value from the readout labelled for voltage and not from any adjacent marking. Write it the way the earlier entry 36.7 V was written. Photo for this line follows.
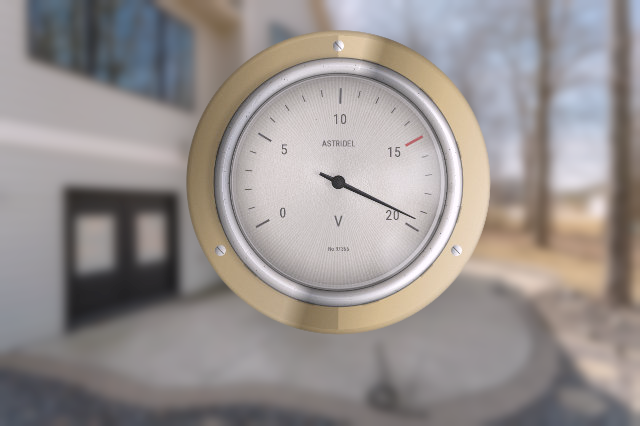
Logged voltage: 19.5 V
